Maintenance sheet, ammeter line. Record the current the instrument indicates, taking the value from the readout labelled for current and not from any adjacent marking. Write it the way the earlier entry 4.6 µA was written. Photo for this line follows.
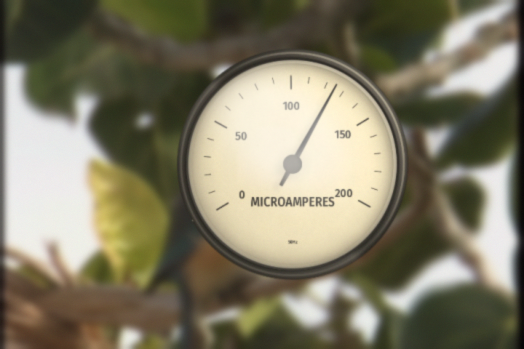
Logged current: 125 µA
